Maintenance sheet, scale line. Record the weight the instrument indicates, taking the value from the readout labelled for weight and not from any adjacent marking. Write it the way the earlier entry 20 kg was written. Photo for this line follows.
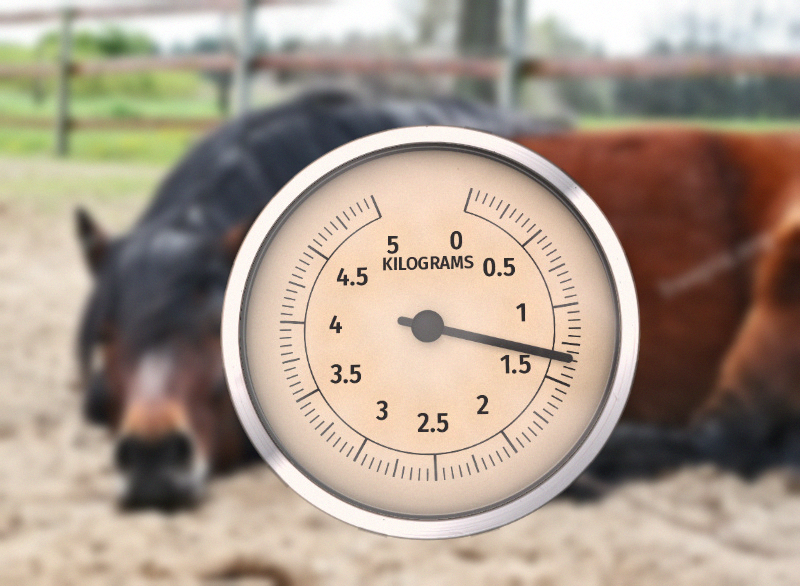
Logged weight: 1.35 kg
